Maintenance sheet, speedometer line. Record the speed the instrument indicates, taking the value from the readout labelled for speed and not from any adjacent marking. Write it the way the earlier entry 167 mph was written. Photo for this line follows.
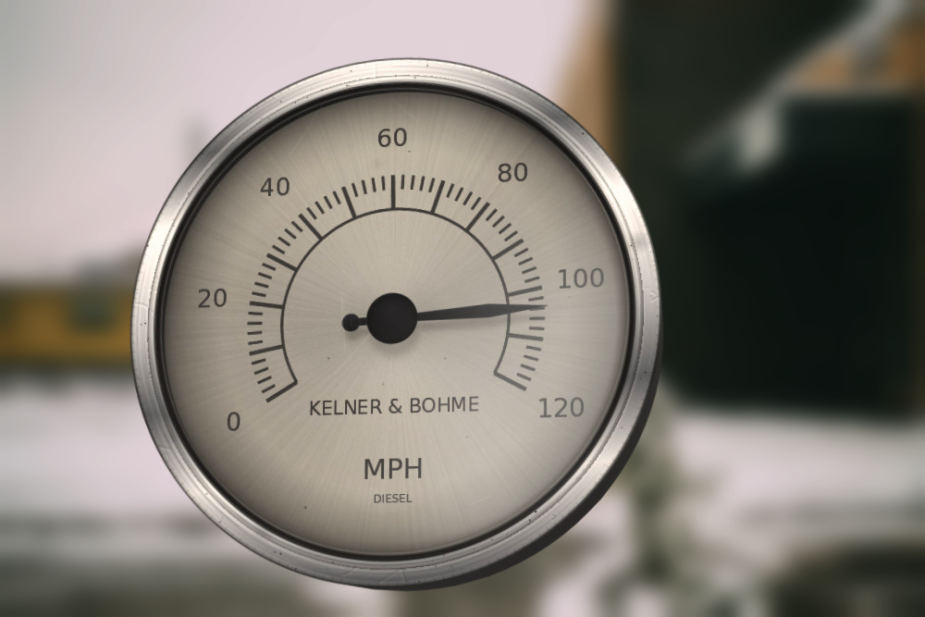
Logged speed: 104 mph
